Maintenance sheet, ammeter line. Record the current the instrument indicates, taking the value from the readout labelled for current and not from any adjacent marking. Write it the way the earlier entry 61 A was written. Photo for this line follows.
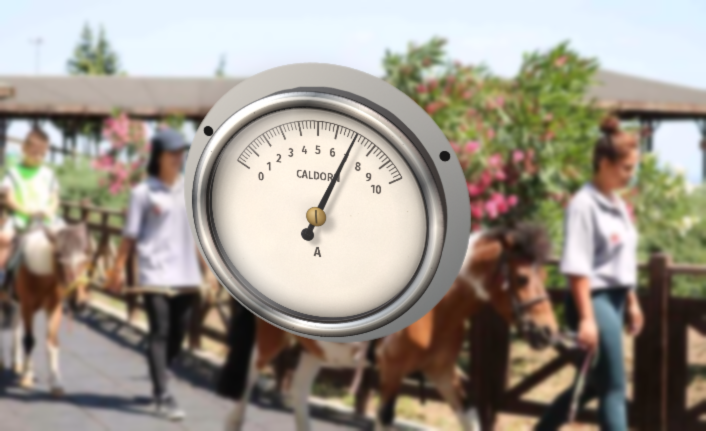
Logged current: 7 A
